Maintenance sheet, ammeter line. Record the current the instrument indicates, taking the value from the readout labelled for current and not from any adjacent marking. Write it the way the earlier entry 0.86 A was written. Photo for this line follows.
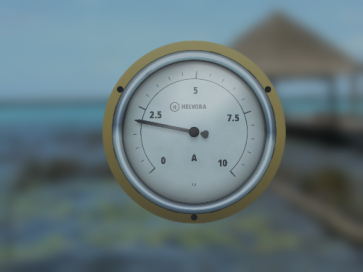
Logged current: 2 A
